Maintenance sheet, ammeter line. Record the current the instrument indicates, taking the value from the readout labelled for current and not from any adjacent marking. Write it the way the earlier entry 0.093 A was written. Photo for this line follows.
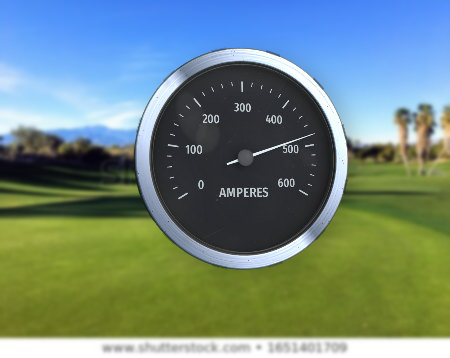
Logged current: 480 A
